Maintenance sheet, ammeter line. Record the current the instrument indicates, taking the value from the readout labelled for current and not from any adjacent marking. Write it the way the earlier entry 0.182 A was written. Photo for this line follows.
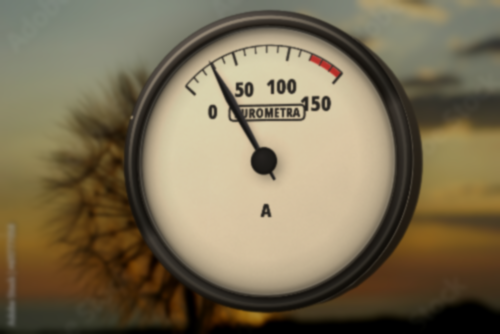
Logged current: 30 A
